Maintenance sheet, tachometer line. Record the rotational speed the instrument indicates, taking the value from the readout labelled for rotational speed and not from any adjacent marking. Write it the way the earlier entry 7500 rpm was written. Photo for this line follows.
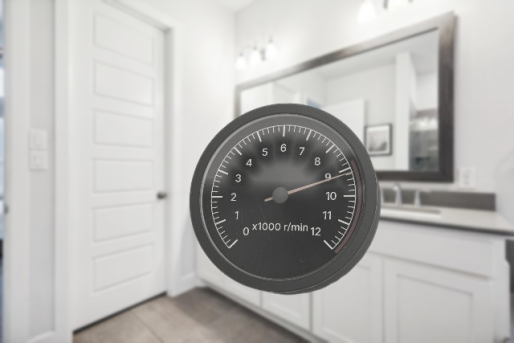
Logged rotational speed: 9200 rpm
